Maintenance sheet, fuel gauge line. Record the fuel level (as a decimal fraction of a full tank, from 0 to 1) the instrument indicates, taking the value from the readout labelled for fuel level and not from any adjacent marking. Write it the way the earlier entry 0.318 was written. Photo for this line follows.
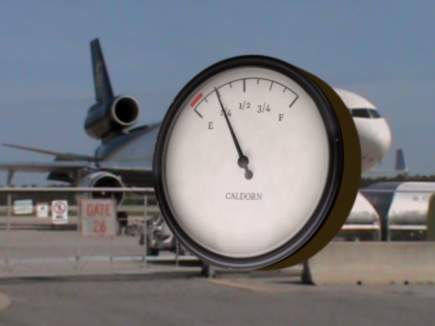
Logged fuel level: 0.25
